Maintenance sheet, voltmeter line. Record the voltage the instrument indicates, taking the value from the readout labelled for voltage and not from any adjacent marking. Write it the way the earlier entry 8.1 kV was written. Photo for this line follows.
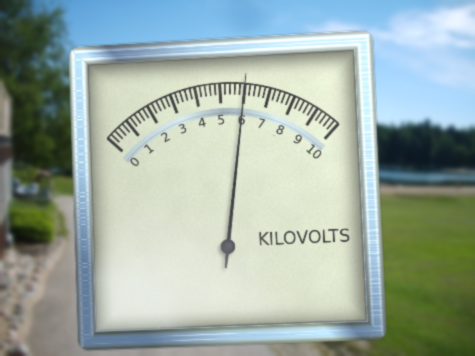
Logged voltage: 6 kV
